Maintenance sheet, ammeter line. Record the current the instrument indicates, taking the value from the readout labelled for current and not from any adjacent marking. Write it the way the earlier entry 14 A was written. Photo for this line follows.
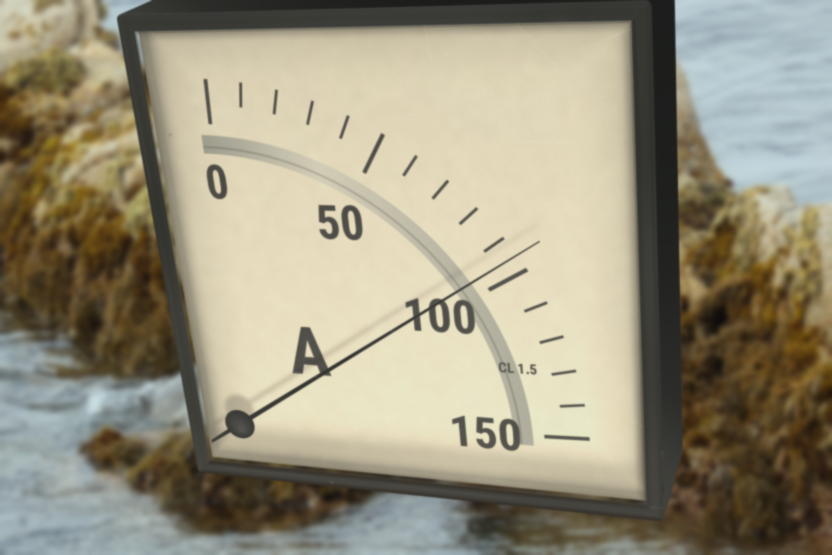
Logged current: 95 A
